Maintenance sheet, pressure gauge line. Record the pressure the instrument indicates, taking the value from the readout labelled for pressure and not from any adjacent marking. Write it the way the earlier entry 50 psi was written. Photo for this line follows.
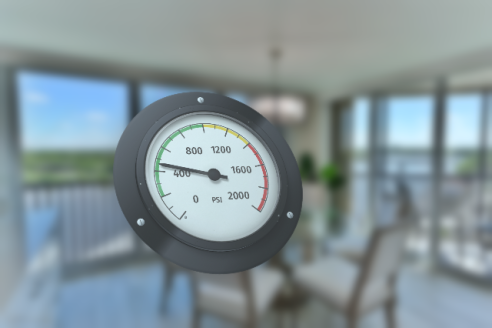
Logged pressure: 450 psi
